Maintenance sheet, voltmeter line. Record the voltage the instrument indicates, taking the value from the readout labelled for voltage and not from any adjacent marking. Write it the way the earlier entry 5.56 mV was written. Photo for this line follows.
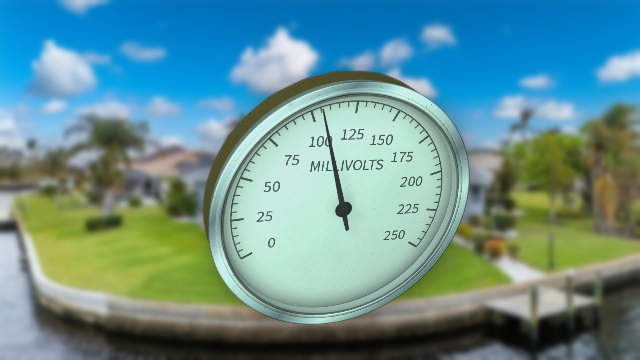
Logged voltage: 105 mV
